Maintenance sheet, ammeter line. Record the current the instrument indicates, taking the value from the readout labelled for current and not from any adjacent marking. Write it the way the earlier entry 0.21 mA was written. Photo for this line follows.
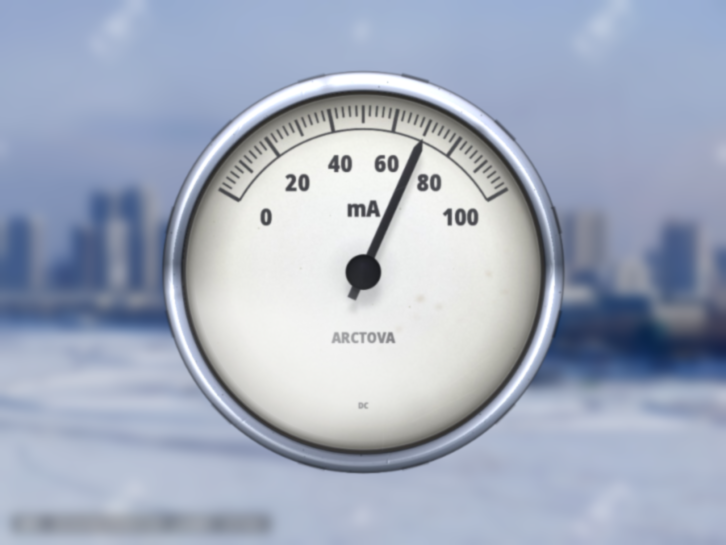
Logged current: 70 mA
